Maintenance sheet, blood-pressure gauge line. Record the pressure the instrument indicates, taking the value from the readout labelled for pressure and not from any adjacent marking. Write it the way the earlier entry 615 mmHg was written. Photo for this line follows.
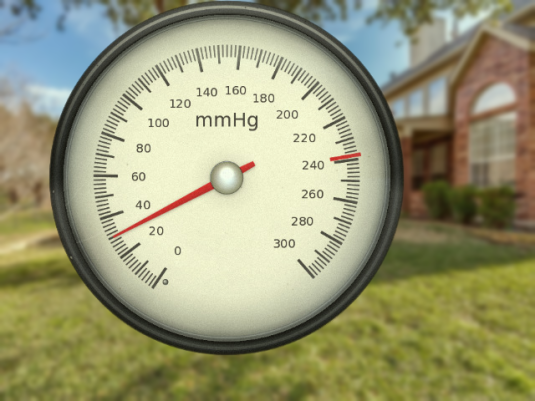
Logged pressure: 30 mmHg
